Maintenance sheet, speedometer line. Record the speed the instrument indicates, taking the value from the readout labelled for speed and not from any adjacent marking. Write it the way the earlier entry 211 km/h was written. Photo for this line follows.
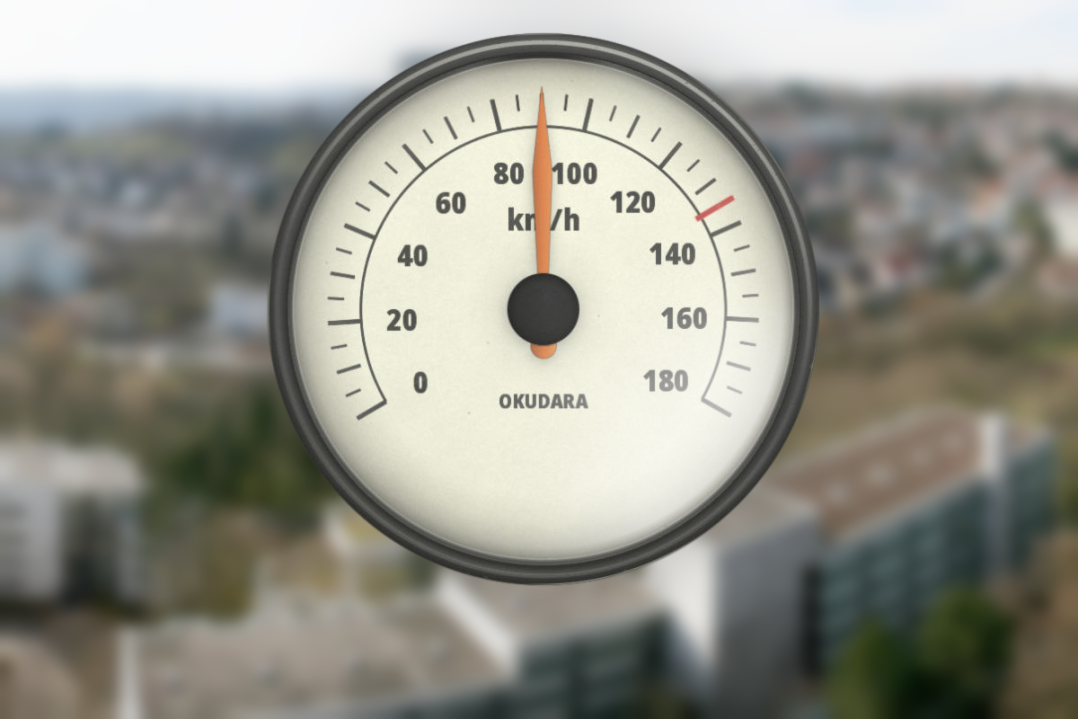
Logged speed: 90 km/h
